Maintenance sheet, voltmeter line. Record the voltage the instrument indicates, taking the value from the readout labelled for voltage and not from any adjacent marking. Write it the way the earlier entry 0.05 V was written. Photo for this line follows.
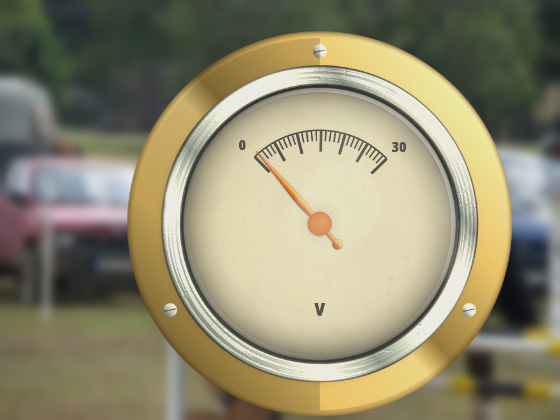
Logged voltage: 1 V
